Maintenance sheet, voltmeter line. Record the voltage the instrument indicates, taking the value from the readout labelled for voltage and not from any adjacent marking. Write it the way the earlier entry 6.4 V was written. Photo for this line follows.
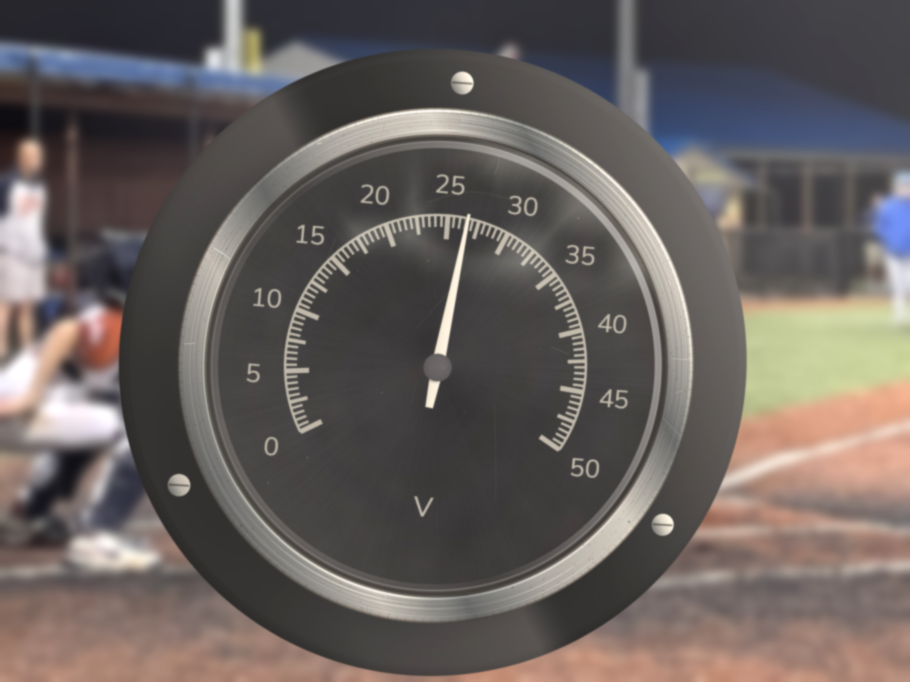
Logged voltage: 26.5 V
